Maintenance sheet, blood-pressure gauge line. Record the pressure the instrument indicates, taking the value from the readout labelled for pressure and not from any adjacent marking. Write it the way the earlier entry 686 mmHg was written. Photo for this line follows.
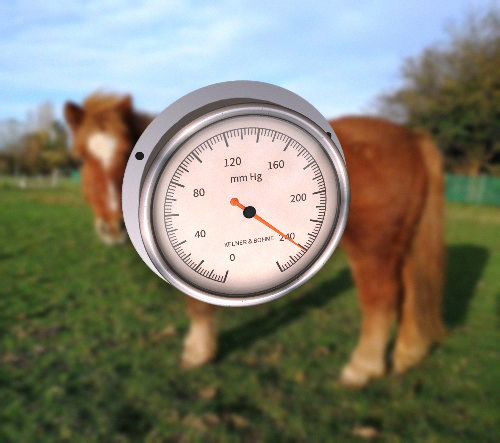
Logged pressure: 240 mmHg
